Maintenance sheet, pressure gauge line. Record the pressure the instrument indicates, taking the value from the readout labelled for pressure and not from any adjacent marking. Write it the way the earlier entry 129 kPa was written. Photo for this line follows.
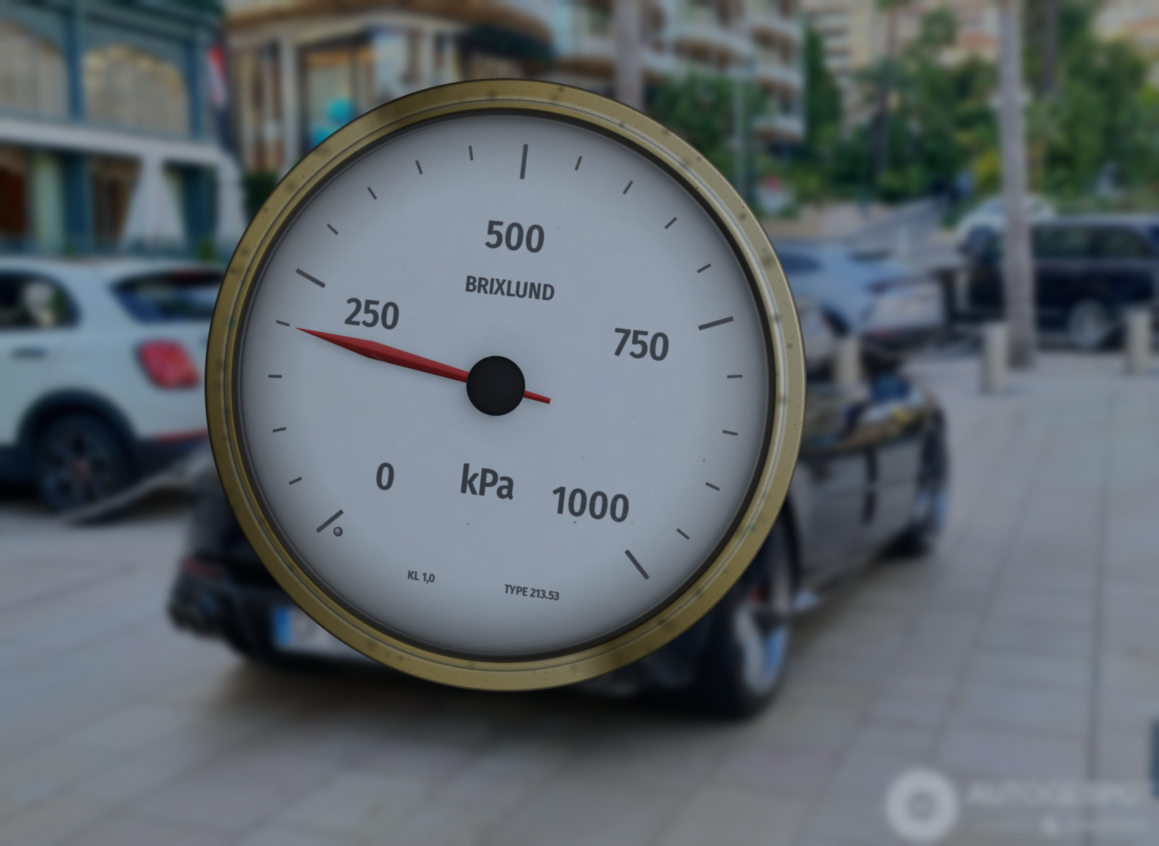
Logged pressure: 200 kPa
